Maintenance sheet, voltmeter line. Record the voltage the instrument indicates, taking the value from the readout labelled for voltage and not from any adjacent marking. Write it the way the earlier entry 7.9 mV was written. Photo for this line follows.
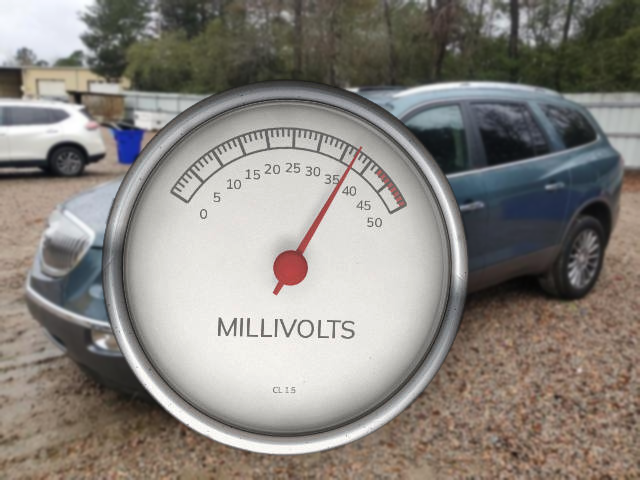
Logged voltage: 37 mV
